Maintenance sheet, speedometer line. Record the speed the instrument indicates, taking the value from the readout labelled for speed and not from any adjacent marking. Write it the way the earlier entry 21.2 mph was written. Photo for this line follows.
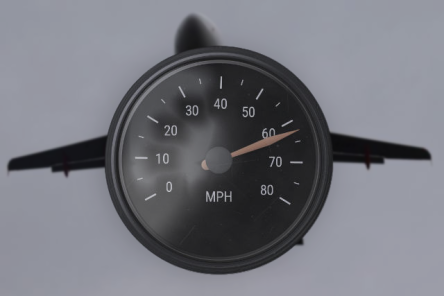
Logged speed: 62.5 mph
